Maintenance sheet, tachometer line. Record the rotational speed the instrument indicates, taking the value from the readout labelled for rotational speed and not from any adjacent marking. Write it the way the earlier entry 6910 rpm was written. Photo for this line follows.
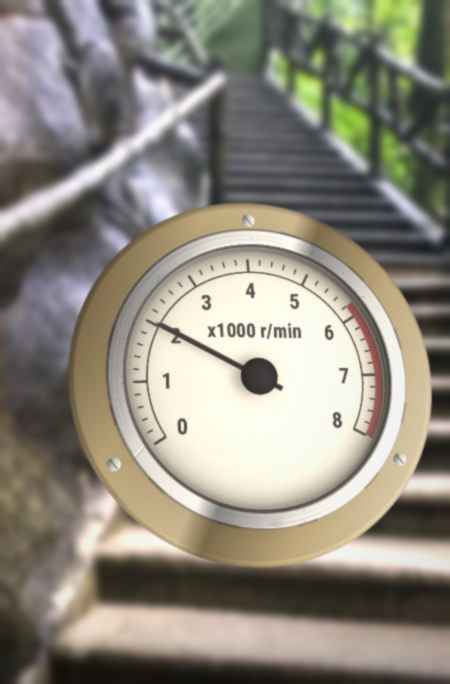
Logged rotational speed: 2000 rpm
